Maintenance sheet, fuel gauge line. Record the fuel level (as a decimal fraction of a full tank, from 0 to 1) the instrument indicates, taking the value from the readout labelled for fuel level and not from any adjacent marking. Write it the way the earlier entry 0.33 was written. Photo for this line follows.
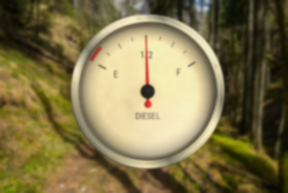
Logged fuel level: 0.5
